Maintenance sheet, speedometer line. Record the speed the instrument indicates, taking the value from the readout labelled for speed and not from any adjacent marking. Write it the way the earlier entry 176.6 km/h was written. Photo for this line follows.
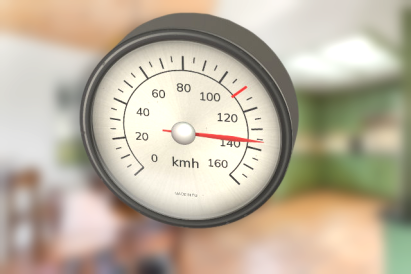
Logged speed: 135 km/h
